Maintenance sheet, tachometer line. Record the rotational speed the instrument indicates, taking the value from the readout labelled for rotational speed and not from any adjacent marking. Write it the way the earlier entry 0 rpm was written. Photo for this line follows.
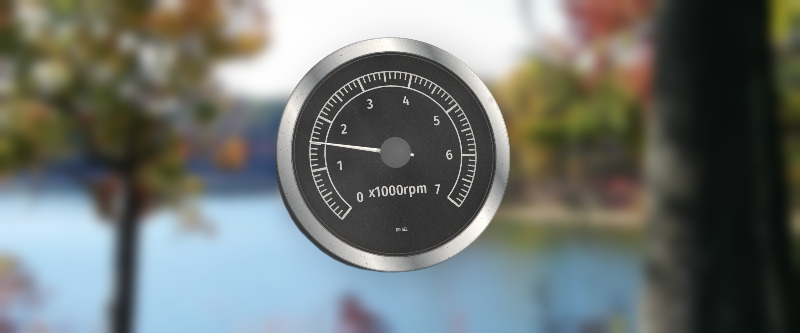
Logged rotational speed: 1500 rpm
